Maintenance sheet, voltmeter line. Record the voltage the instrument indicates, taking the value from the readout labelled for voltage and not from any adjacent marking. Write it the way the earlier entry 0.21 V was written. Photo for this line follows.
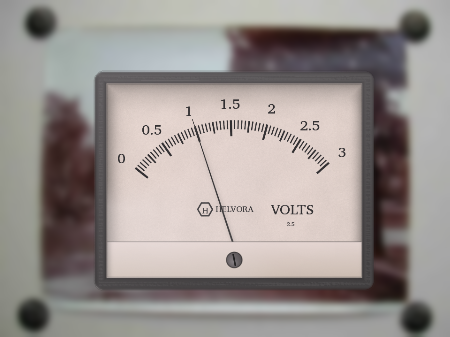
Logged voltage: 1 V
